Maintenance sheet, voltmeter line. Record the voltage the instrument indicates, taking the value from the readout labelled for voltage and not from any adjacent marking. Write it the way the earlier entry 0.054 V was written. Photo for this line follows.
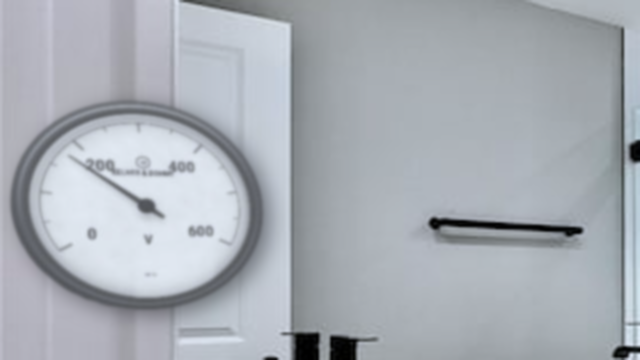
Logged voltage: 175 V
